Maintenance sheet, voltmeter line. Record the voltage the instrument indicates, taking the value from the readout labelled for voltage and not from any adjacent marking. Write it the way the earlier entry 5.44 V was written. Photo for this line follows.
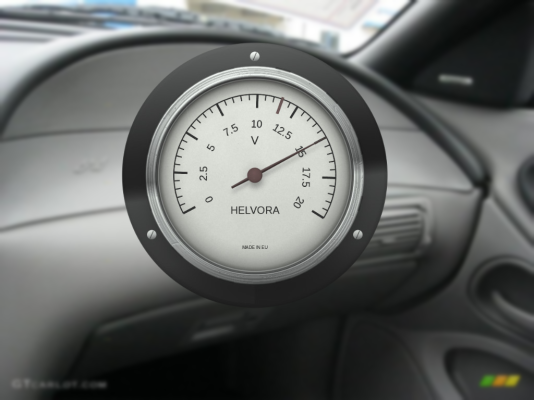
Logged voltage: 15 V
